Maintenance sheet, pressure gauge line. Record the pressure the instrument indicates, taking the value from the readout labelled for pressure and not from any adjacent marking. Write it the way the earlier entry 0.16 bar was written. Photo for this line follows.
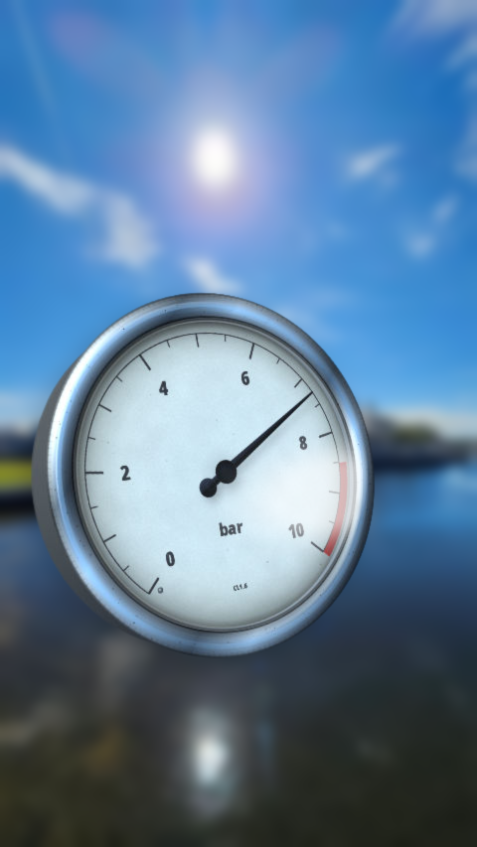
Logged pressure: 7.25 bar
